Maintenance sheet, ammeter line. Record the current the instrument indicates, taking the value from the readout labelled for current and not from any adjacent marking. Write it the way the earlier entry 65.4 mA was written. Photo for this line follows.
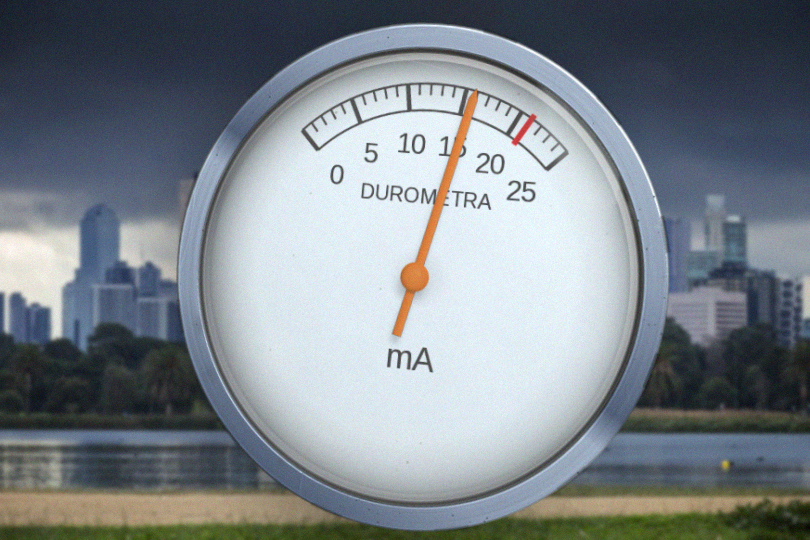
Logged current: 16 mA
